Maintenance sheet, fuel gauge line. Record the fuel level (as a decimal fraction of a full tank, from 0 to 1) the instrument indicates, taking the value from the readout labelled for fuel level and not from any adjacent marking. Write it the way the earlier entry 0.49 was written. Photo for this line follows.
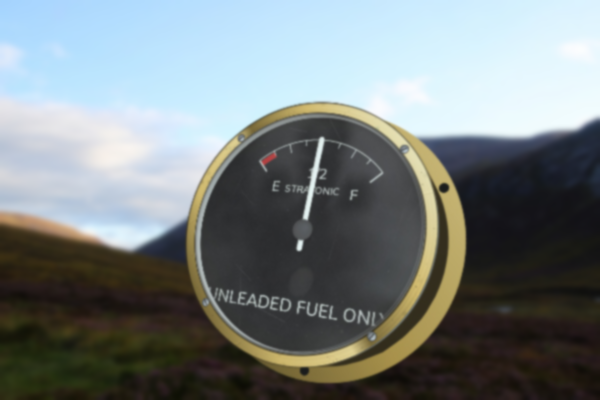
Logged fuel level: 0.5
